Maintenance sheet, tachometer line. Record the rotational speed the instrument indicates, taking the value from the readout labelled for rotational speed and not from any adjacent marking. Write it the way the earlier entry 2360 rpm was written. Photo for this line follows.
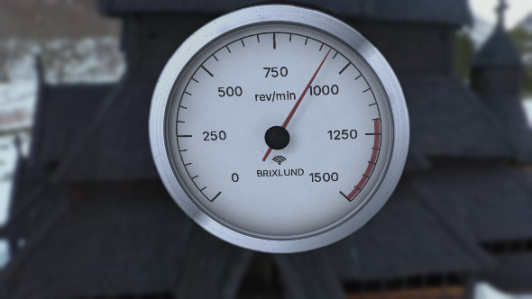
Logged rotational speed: 925 rpm
